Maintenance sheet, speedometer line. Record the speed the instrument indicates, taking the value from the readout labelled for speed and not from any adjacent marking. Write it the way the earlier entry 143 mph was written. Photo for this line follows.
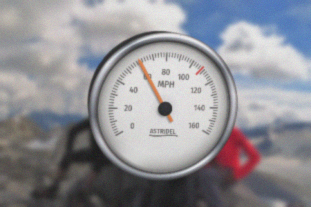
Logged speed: 60 mph
